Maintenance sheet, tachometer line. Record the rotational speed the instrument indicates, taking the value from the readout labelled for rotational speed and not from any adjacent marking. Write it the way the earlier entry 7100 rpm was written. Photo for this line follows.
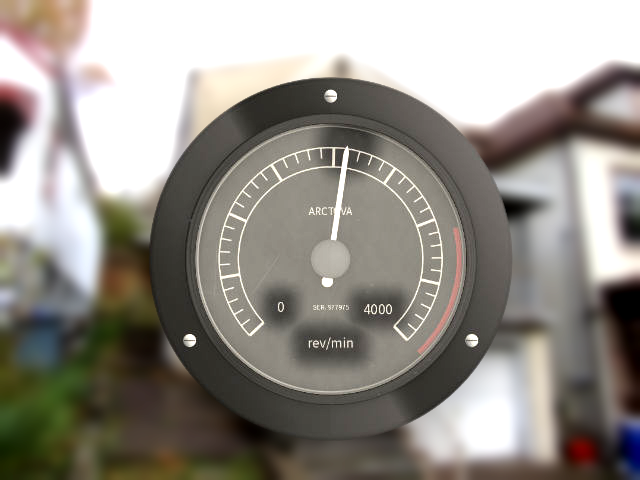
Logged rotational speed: 2100 rpm
